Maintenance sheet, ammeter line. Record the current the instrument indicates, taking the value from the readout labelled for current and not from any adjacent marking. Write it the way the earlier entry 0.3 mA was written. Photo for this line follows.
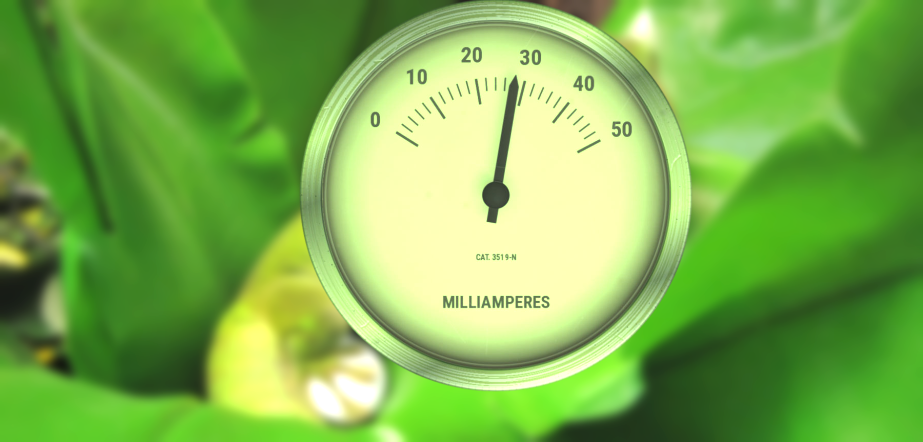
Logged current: 28 mA
